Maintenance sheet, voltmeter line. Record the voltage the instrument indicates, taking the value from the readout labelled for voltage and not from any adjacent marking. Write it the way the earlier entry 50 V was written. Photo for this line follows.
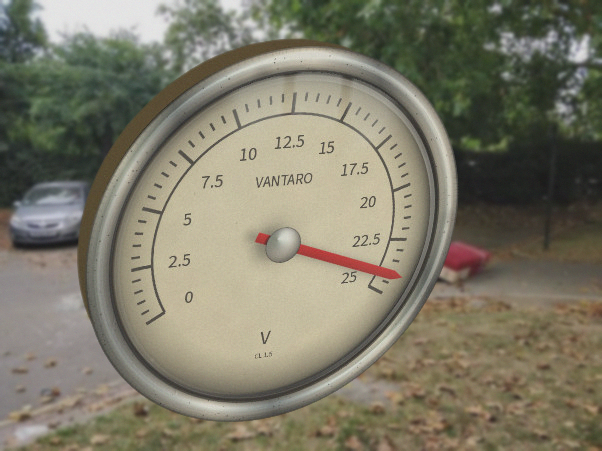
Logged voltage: 24 V
